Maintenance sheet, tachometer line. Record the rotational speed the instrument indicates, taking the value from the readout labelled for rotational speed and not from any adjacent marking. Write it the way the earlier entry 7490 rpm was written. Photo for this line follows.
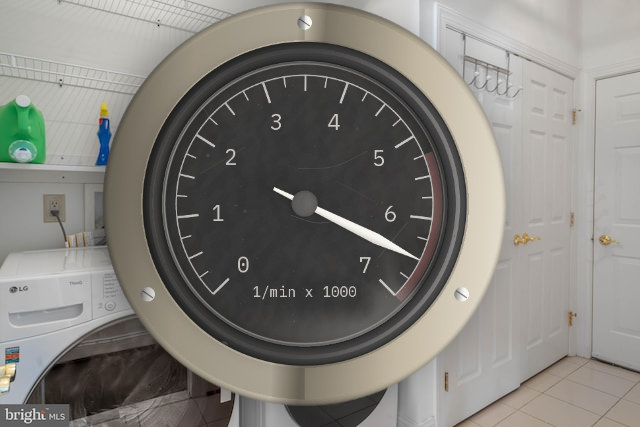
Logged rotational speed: 6500 rpm
